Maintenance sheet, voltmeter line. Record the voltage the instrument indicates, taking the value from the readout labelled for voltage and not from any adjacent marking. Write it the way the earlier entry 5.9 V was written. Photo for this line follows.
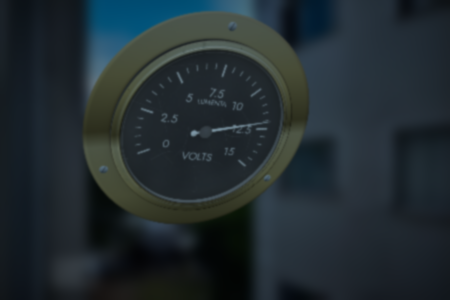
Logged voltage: 12 V
